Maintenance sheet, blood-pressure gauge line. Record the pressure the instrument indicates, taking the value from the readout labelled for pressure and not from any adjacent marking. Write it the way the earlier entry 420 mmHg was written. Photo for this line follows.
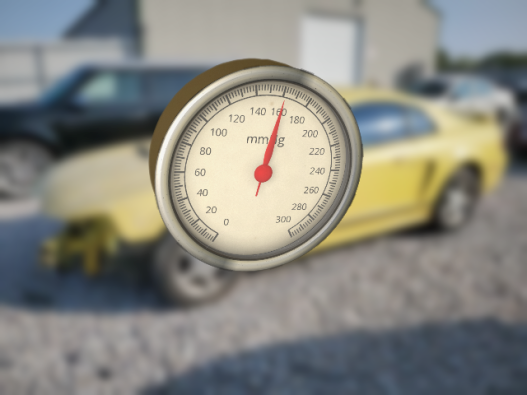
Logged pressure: 160 mmHg
